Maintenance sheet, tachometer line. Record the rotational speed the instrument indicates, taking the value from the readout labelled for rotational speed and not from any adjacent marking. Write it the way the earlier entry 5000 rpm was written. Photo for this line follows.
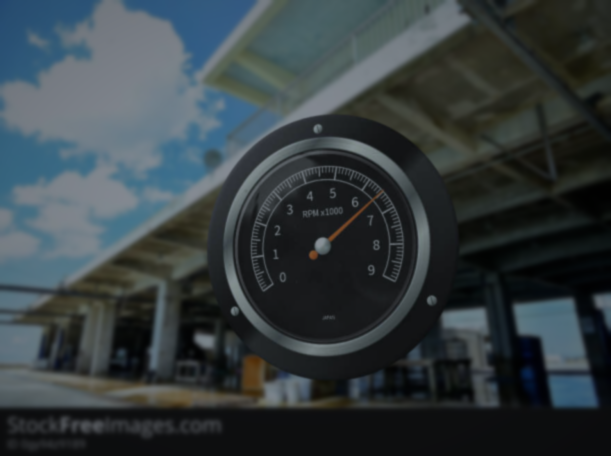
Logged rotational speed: 6500 rpm
